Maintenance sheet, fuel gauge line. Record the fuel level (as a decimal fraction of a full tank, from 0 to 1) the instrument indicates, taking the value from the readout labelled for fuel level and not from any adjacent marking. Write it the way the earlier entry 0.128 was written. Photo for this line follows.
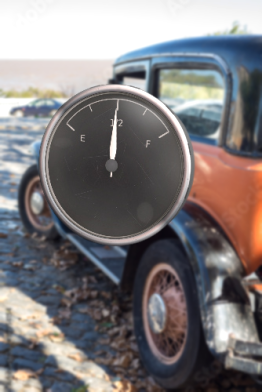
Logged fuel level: 0.5
